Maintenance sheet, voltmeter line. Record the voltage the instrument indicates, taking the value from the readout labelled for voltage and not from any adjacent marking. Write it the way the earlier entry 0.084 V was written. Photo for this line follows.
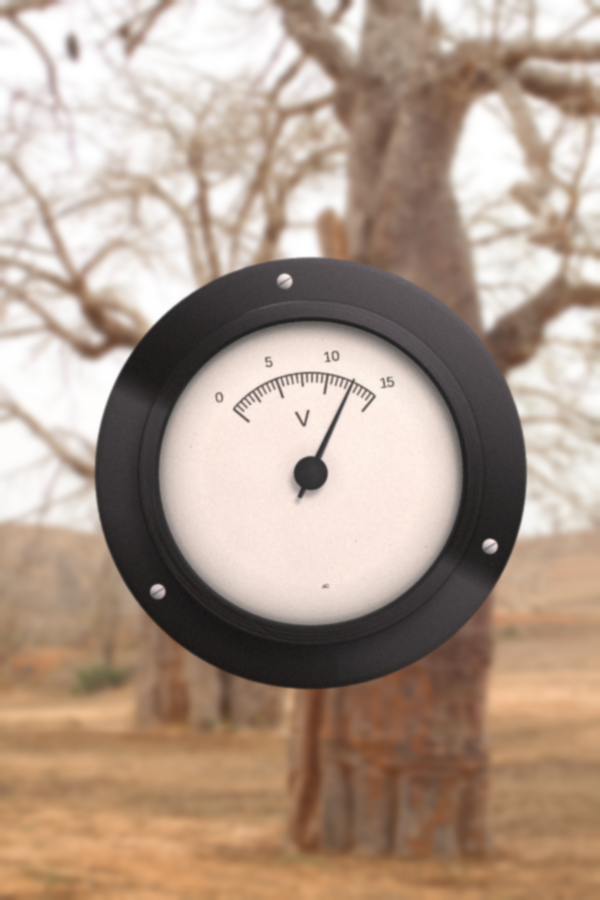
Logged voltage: 12.5 V
